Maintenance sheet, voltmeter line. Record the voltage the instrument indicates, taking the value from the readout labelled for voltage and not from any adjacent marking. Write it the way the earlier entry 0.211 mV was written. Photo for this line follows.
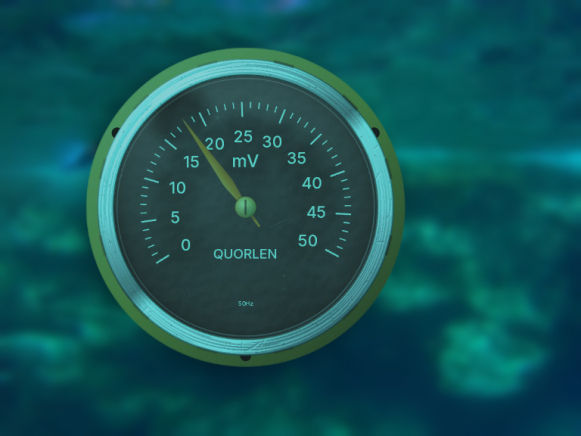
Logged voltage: 18 mV
